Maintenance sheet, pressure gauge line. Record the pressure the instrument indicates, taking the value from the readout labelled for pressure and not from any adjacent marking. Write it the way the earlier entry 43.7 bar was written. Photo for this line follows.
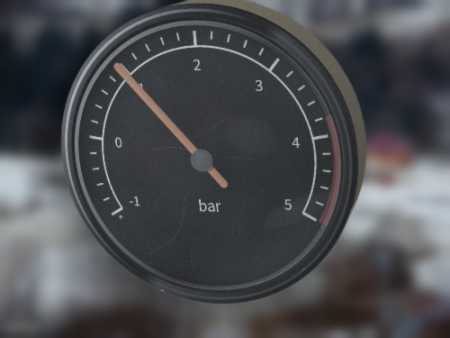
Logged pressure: 1 bar
